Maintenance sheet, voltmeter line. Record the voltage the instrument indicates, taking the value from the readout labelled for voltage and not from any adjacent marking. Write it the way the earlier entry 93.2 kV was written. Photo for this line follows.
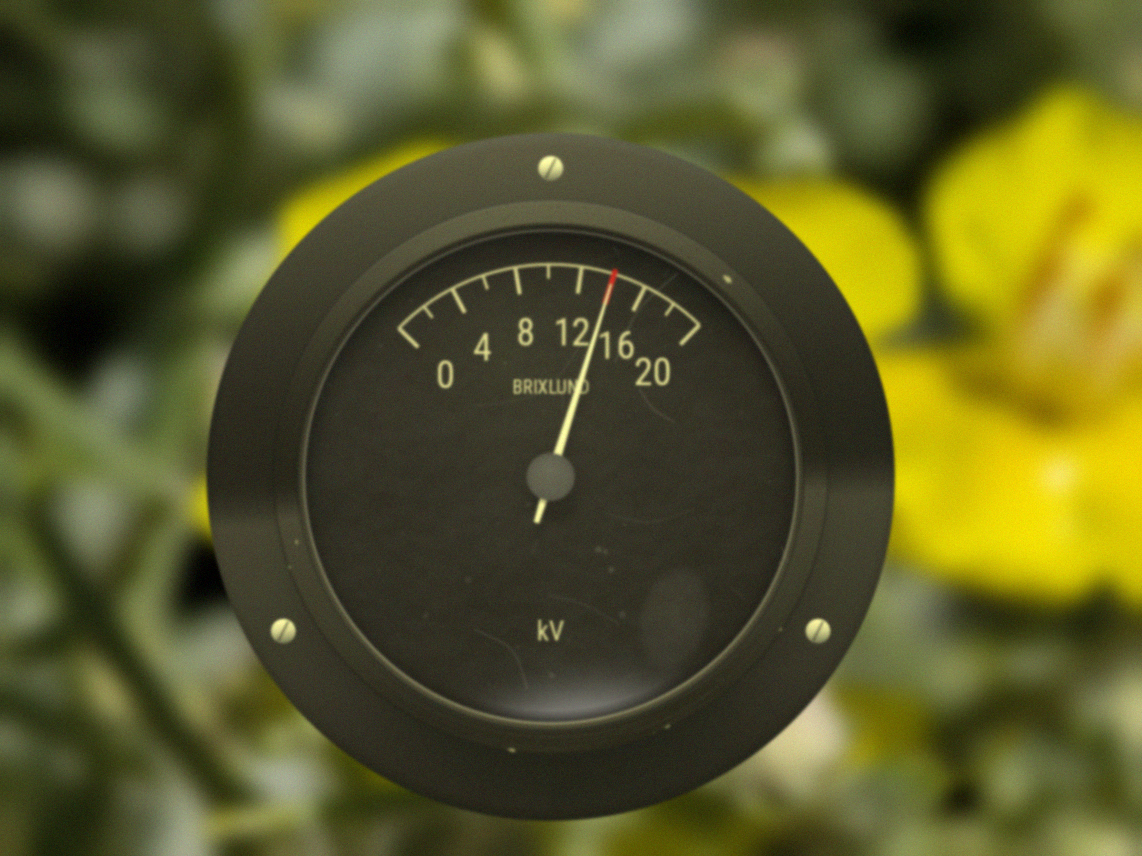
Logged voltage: 14 kV
